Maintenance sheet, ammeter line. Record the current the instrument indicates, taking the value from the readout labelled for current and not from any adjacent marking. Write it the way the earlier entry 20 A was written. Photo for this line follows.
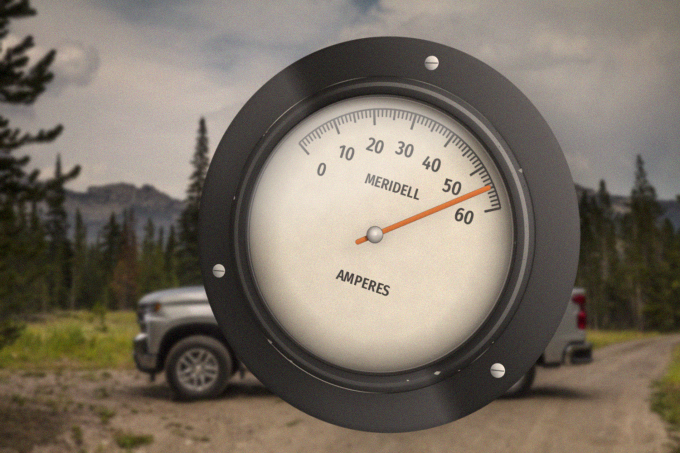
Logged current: 55 A
